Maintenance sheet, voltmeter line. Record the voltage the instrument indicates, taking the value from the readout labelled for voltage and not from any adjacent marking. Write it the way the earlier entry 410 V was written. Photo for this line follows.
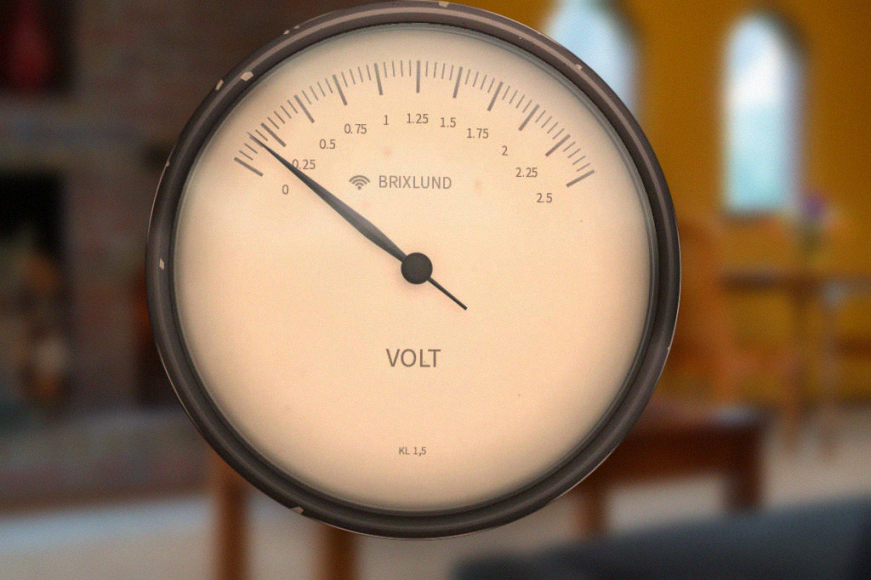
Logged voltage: 0.15 V
